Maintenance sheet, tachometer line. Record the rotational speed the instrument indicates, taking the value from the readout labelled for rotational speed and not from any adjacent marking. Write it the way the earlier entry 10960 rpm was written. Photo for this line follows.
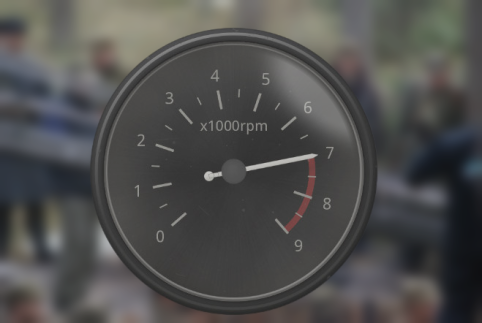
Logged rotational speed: 7000 rpm
